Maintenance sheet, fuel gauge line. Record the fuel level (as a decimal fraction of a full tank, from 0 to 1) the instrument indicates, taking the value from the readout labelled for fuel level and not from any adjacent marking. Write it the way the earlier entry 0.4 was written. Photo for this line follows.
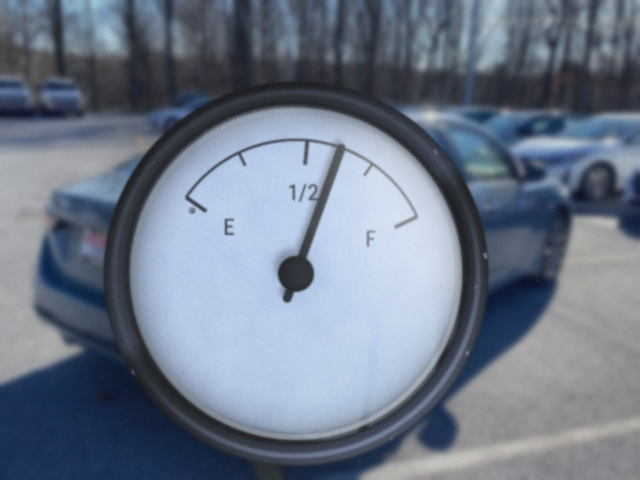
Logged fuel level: 0.625
